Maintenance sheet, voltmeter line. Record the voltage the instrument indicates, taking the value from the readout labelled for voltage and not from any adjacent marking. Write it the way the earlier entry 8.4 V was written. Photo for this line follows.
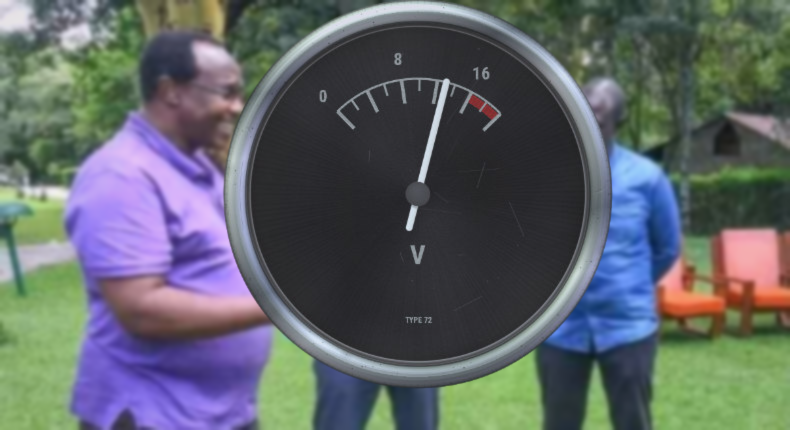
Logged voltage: 13 V
